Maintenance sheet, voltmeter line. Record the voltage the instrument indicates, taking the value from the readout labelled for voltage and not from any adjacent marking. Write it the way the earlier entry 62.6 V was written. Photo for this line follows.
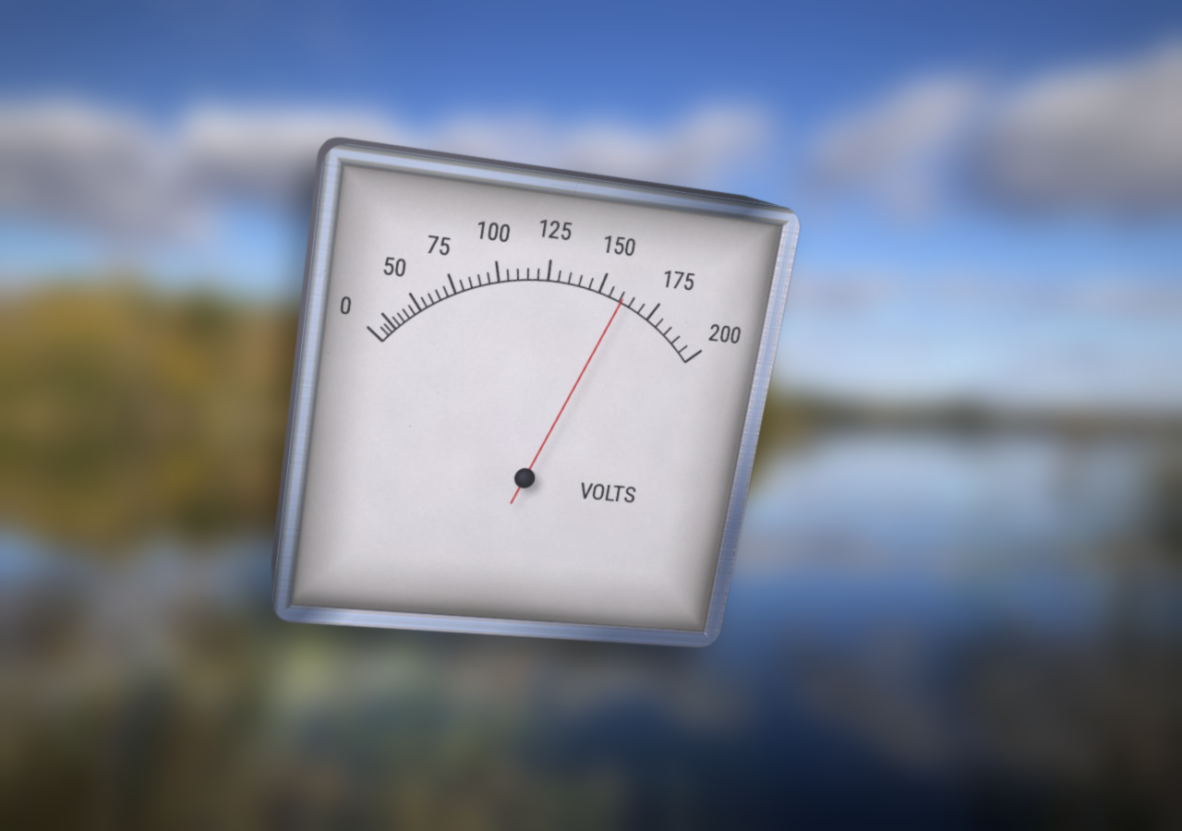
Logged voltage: 160 V
